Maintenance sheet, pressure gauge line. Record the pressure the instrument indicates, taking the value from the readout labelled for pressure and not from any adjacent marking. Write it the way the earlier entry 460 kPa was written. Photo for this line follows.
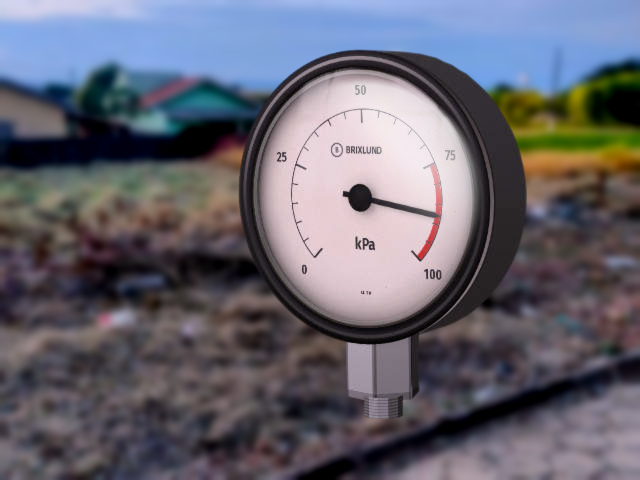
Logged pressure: 87.5 kPa
